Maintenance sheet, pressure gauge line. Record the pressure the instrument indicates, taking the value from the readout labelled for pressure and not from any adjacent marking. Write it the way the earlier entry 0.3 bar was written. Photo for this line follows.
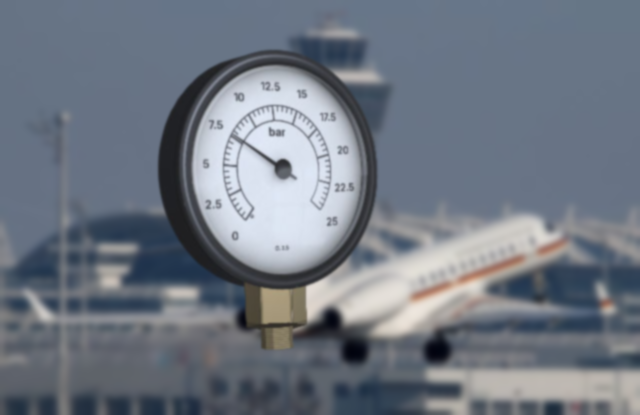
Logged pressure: 7.5 bar
